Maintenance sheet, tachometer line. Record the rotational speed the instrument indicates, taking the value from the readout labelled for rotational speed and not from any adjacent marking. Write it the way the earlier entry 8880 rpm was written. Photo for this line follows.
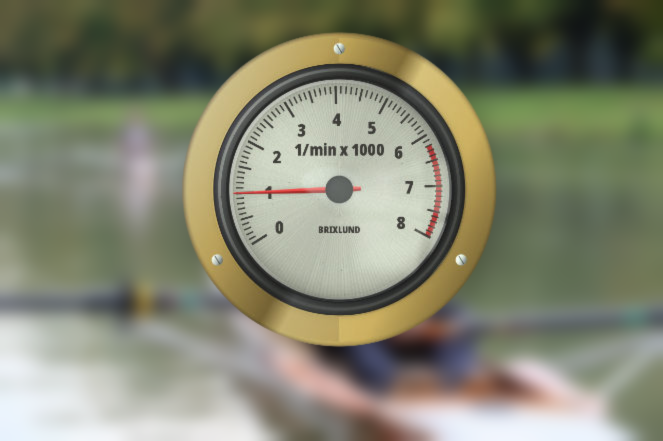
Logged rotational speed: 1000 rpm
